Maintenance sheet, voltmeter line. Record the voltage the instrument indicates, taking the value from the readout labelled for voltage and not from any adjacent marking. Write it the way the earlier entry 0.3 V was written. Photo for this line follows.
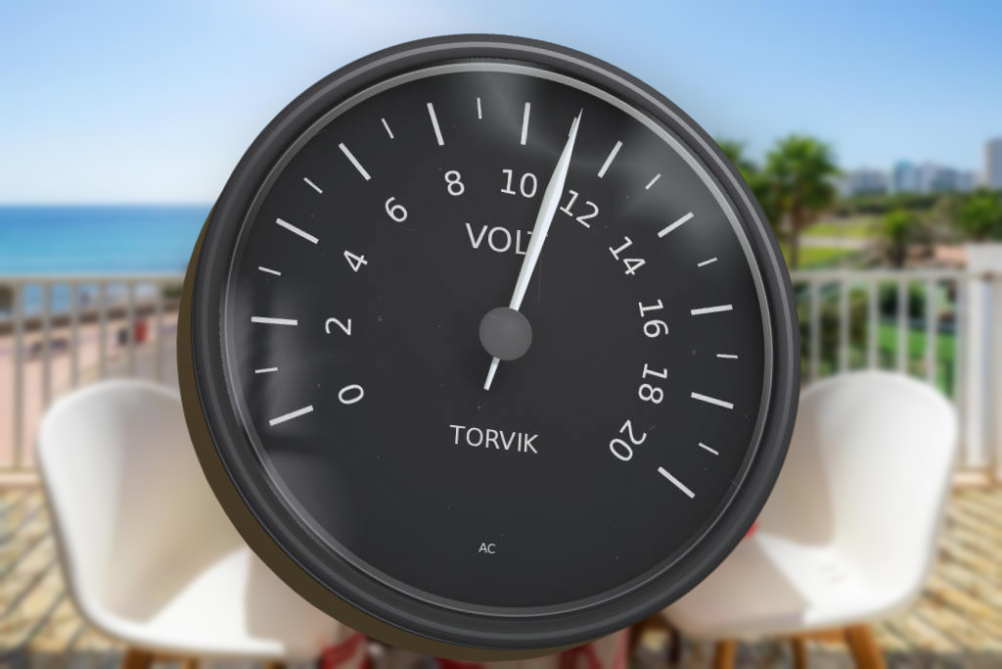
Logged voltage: 11 V
